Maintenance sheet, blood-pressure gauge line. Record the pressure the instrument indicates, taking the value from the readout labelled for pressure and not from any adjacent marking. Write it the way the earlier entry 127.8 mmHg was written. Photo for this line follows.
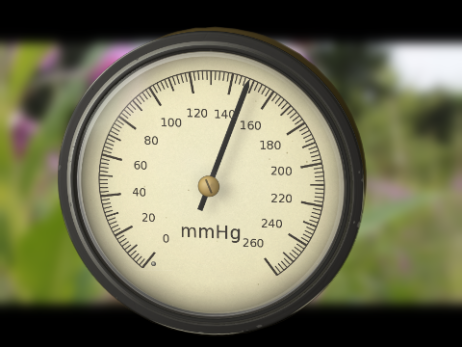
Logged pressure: 148 mmHg
